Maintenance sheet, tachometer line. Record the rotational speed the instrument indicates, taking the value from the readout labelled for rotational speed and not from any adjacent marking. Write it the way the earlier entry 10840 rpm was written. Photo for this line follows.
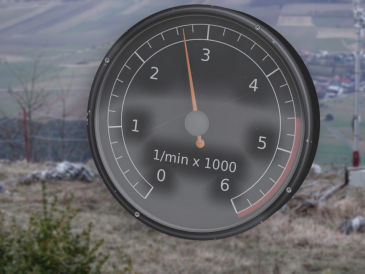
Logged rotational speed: 2700 rpm
